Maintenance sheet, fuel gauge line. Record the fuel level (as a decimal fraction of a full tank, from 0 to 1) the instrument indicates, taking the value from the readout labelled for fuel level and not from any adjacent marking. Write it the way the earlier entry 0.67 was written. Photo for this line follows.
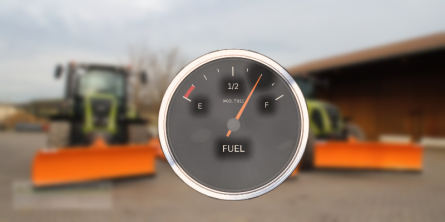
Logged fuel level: 0.75
